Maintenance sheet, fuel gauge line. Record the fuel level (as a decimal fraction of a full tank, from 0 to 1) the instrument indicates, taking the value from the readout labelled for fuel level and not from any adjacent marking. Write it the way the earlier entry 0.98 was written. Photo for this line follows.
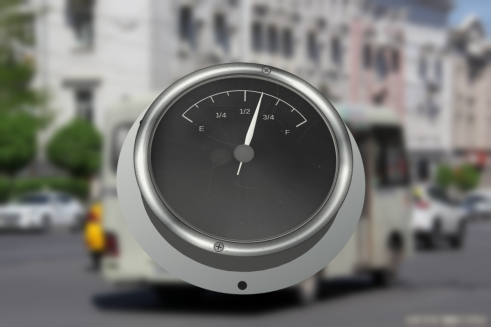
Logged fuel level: 0.625
